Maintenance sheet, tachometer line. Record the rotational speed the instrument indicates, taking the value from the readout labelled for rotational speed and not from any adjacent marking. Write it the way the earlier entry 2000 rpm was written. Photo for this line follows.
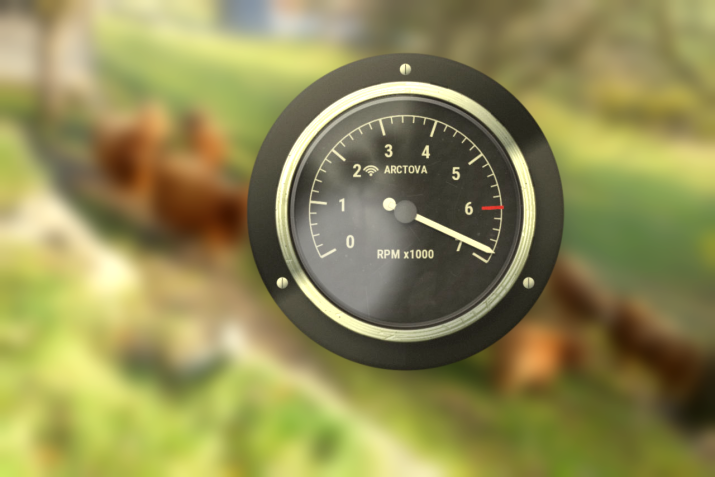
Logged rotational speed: 6800 rpm
